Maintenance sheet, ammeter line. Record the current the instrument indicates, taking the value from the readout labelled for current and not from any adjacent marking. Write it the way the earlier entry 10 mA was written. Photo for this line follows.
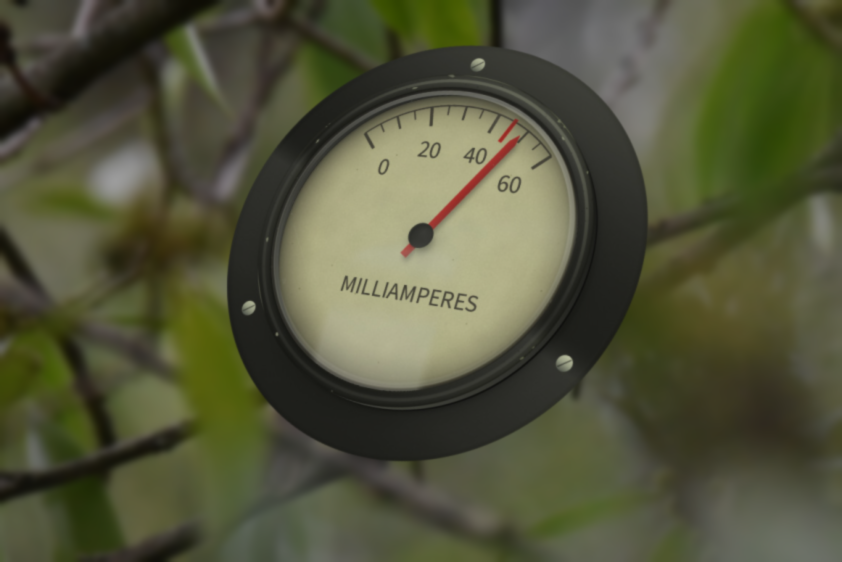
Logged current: 50 mA
